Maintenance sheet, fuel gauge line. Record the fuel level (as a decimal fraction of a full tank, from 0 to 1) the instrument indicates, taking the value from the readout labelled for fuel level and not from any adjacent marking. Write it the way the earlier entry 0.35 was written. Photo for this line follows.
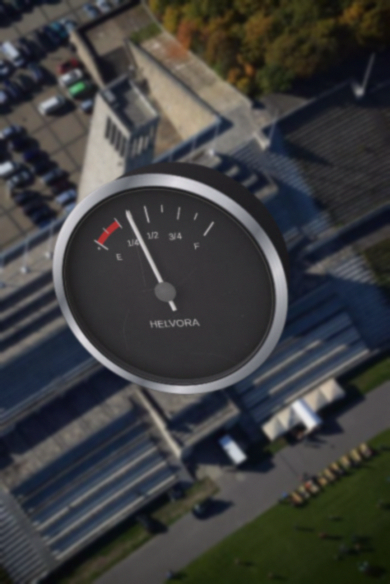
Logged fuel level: 0.375
